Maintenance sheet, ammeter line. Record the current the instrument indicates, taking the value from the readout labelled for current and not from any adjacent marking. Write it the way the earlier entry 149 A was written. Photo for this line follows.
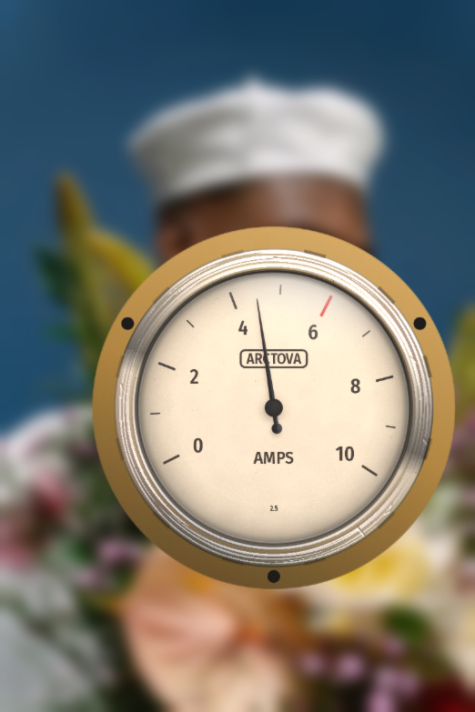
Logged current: 4.5 A
